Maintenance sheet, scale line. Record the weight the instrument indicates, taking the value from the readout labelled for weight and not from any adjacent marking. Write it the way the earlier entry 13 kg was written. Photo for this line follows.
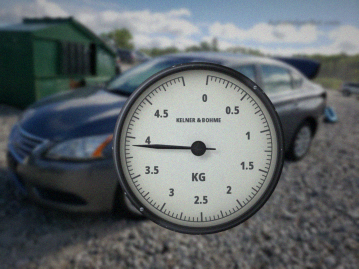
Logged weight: 3.9 kg
